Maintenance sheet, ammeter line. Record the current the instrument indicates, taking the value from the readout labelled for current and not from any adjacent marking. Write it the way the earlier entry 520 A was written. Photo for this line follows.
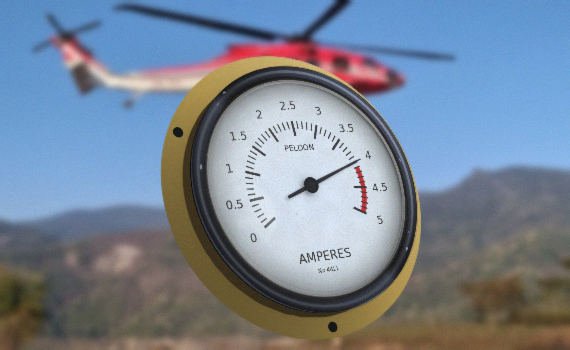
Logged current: 4 A
